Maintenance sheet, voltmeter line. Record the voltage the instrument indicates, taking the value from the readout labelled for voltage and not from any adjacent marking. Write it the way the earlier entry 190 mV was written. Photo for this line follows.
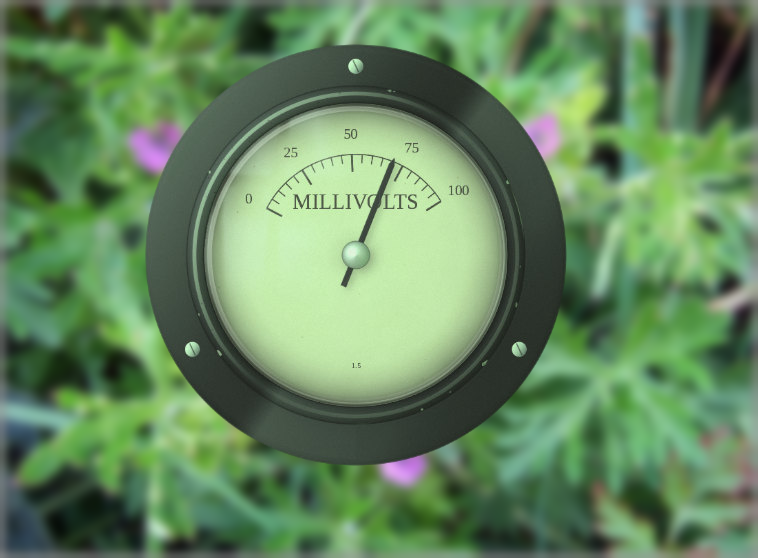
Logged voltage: 70 mV
